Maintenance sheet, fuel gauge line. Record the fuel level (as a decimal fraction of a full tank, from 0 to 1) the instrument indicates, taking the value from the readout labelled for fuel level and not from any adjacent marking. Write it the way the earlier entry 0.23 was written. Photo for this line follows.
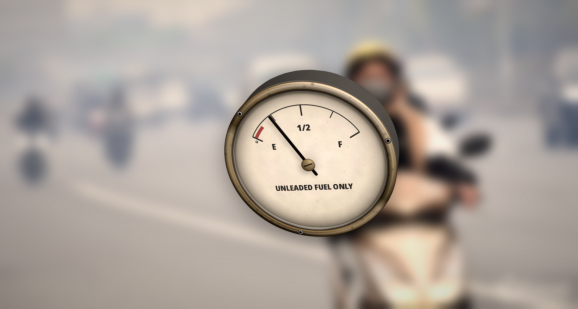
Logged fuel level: 0.25
